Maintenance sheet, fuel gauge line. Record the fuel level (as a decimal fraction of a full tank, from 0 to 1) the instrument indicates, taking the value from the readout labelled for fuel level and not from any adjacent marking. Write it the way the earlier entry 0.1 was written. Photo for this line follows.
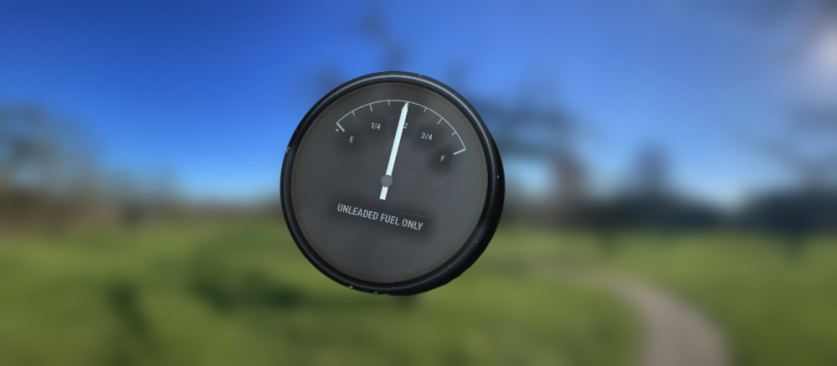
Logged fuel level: 0.5
